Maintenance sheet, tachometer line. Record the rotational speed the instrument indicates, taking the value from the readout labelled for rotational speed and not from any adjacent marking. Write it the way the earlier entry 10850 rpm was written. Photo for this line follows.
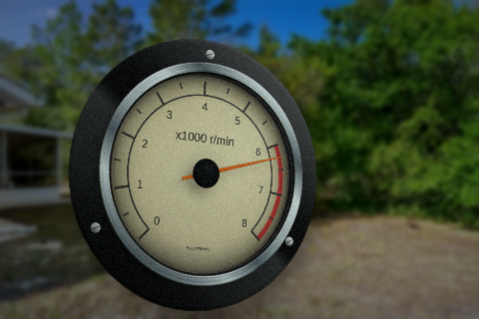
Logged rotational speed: 6250 rpm
